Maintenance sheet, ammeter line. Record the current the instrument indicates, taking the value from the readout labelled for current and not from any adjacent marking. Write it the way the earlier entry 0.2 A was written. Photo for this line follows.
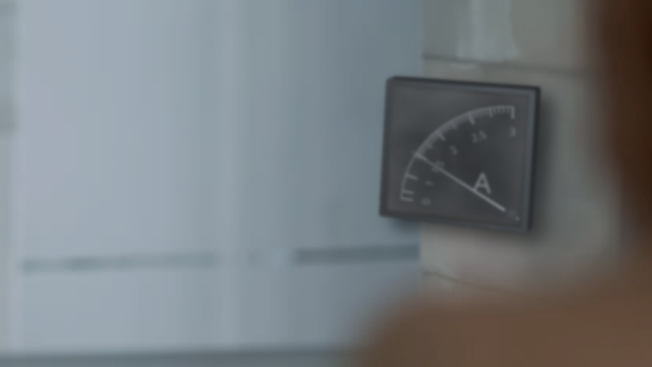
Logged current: 1.5 A
